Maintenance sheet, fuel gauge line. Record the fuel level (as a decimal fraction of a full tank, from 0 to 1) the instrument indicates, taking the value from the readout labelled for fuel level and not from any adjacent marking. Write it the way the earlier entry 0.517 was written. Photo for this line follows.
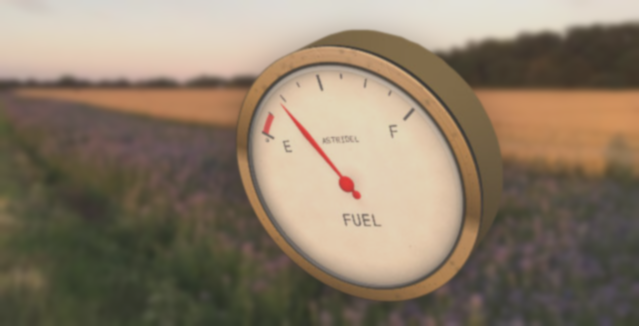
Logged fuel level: 0.25
